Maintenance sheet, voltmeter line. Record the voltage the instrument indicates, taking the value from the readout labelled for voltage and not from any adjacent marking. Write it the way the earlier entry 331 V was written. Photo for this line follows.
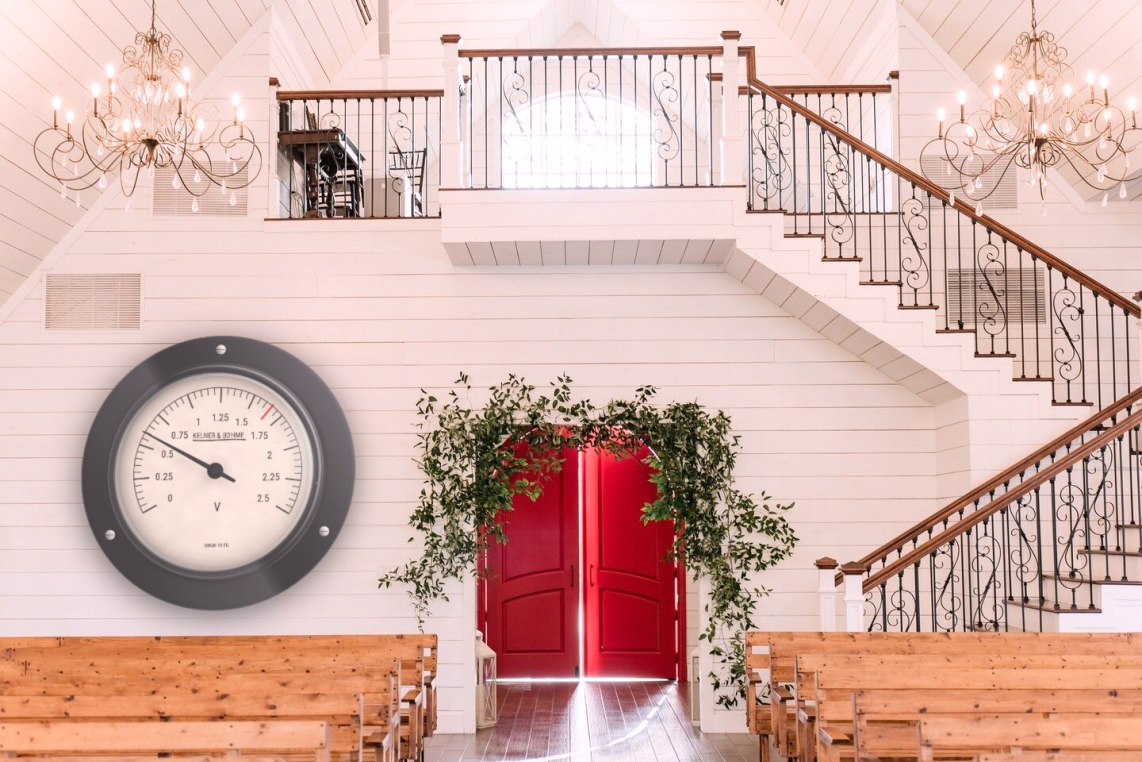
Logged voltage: 0.6 V
